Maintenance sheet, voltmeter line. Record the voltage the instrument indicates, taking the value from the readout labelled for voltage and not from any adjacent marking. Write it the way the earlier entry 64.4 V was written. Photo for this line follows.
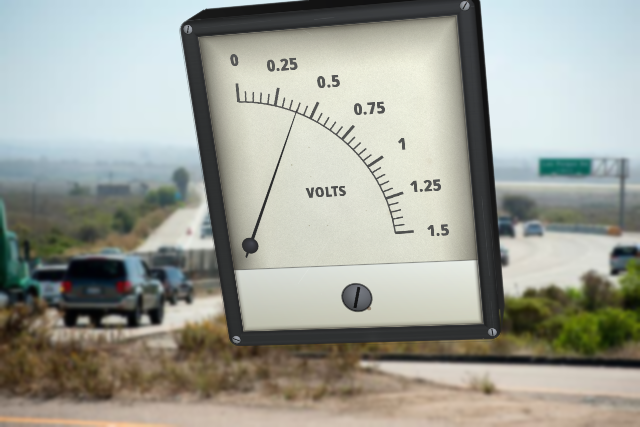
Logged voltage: 0.4 V
